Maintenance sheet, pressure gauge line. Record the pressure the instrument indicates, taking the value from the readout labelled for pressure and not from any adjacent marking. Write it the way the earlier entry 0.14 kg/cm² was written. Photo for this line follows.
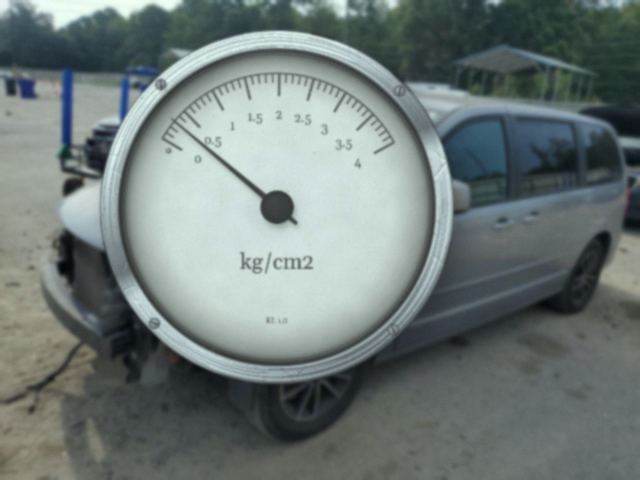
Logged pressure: 0.3 kg/cm²
